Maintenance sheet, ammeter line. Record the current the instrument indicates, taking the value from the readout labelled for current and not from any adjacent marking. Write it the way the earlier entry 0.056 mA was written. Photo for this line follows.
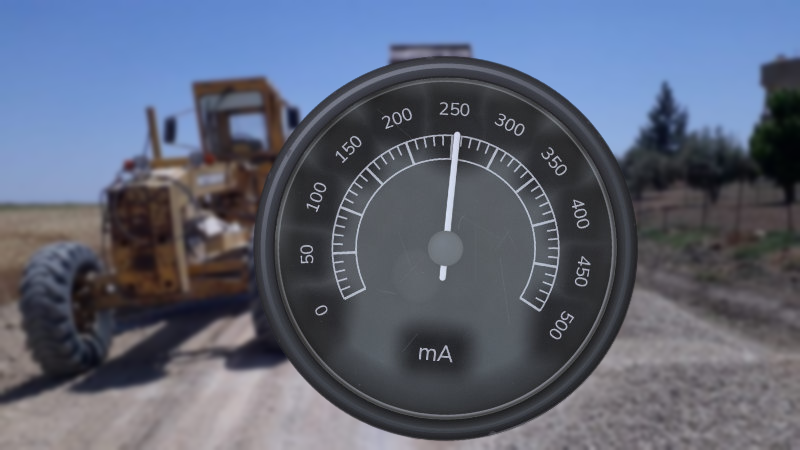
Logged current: 255 mA
